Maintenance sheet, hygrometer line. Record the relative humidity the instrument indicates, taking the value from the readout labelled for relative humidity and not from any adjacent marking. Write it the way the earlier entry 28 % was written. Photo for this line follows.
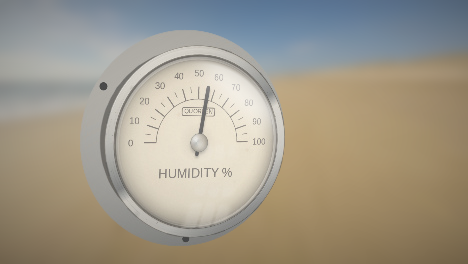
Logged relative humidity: 55 %
